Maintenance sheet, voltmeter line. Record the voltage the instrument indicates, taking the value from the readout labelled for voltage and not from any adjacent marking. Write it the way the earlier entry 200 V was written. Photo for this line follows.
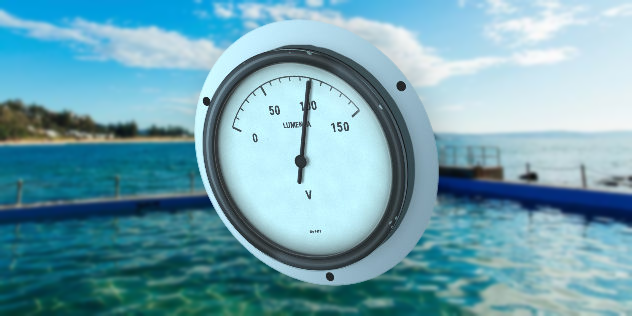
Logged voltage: 100 V
